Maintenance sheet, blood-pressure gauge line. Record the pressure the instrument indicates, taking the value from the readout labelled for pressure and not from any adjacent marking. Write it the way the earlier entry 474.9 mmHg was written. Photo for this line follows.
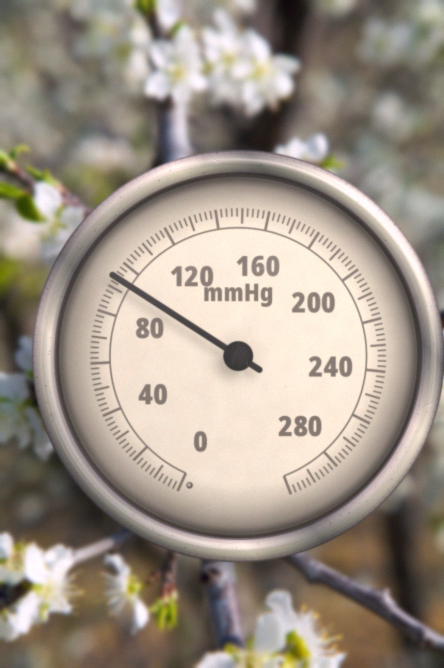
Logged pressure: 94 mmHg
